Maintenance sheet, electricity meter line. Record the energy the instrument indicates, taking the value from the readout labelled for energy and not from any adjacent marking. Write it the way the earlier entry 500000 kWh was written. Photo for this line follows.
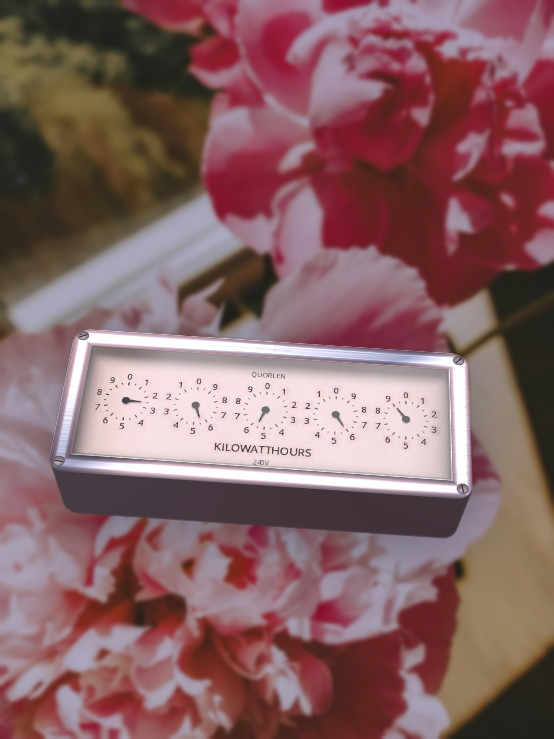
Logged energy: 25559 kWh
